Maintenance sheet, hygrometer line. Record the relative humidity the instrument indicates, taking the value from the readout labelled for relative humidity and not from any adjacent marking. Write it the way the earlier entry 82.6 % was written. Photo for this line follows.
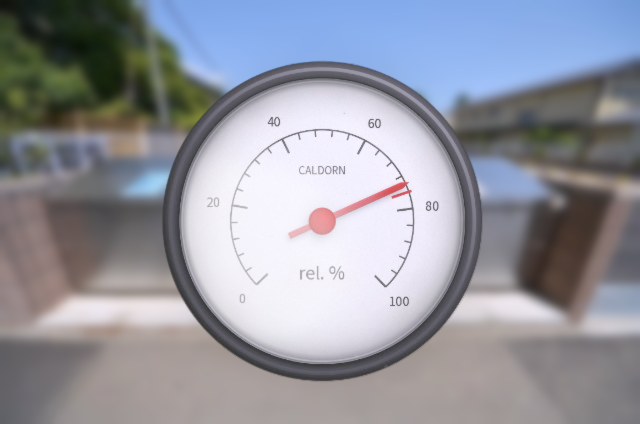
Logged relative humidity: 74 %
